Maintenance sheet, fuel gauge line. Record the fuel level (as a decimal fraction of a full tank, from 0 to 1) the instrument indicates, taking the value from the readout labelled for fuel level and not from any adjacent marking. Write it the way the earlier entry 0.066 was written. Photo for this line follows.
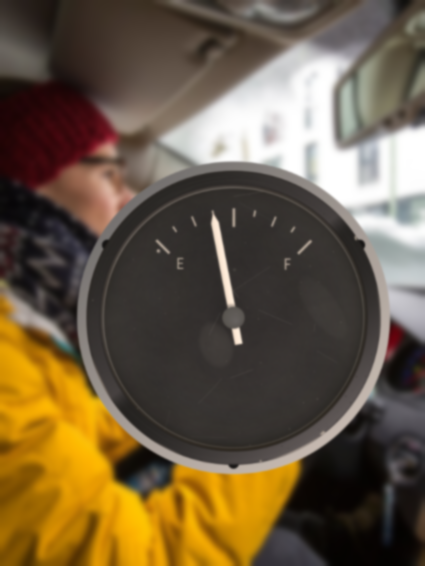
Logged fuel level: 0.375
